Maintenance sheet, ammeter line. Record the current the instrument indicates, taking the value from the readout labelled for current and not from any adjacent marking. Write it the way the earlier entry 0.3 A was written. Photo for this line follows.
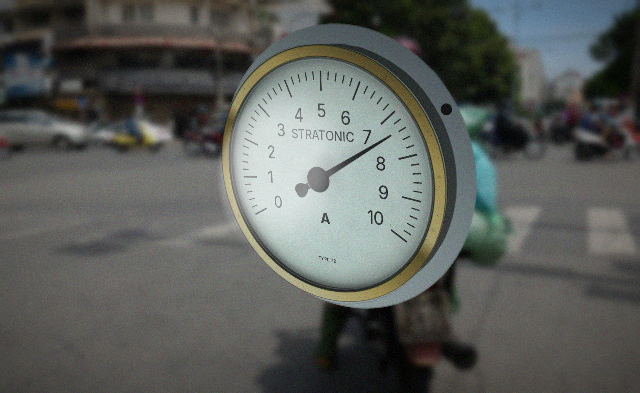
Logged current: 7.4 A
